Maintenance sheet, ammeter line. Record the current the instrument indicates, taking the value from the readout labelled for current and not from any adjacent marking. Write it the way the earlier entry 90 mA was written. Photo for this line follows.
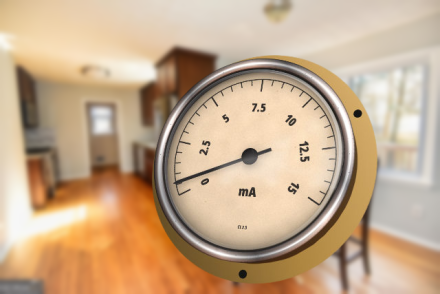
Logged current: 0.5 mA
